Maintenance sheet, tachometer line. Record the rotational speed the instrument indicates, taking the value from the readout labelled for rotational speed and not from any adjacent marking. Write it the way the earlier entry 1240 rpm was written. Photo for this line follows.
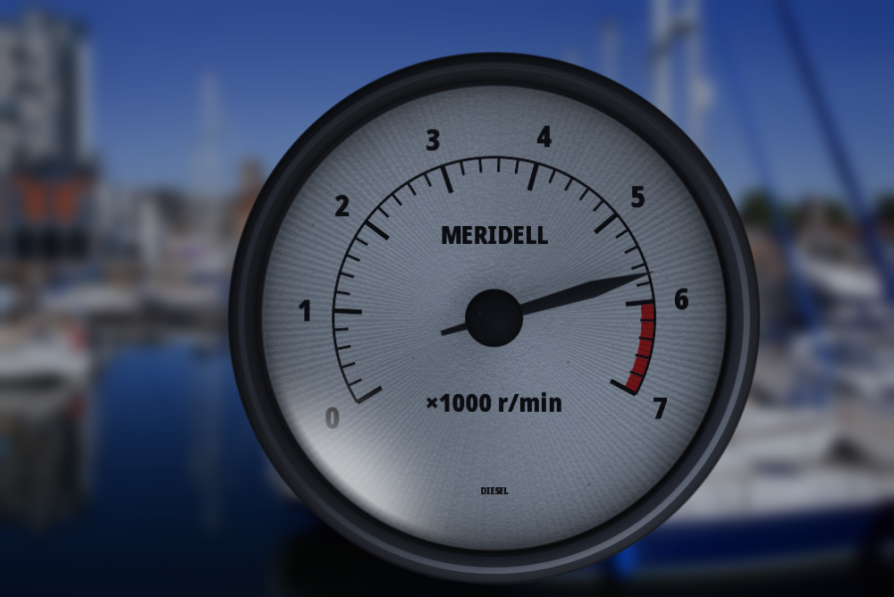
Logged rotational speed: 5700 rpm
